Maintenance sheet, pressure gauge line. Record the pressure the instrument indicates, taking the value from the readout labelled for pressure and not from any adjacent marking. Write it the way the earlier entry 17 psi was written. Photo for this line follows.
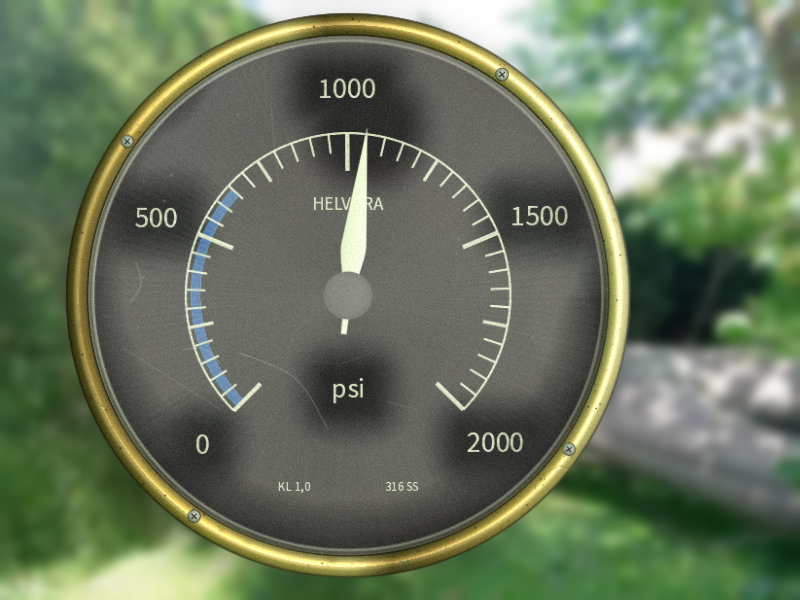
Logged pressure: 1050 psi
